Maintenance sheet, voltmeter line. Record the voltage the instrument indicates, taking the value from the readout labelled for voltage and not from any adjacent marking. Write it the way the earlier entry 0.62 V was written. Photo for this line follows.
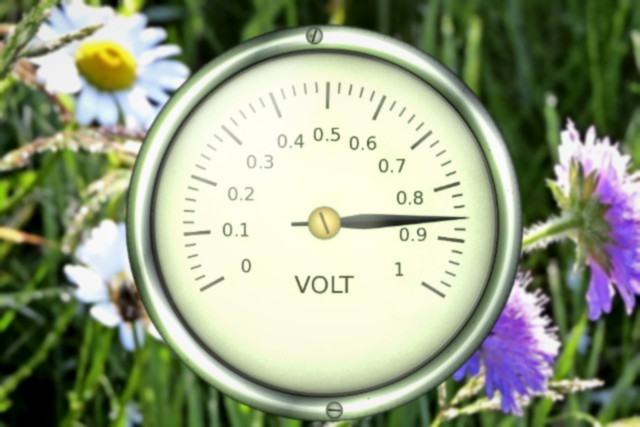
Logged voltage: 0.86 V
